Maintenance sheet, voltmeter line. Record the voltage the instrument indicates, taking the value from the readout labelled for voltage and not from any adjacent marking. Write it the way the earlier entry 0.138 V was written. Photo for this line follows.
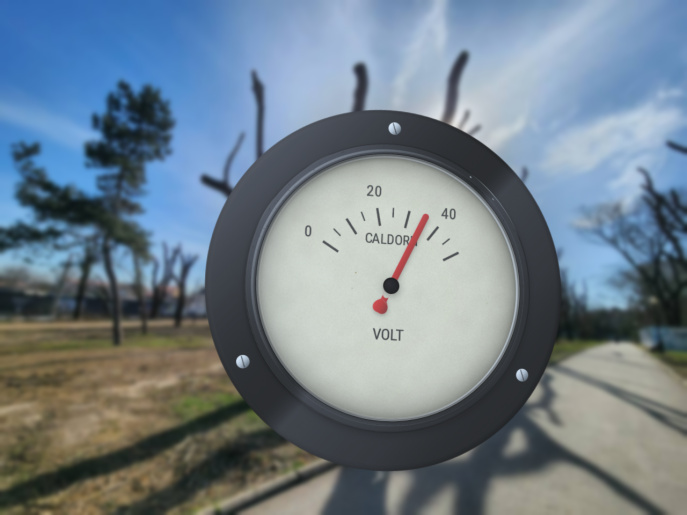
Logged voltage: 35 V
